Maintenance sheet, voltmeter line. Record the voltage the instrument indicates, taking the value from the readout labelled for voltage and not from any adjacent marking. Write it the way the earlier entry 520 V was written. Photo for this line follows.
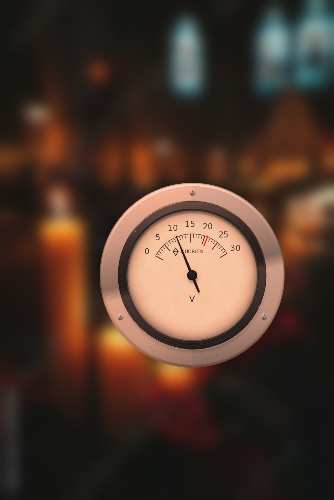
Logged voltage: 10 V
